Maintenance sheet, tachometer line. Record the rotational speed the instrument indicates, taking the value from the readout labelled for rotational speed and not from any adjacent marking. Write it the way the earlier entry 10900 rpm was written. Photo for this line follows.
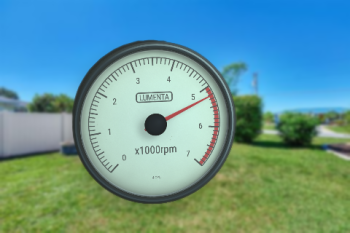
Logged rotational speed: 5200 rpm
